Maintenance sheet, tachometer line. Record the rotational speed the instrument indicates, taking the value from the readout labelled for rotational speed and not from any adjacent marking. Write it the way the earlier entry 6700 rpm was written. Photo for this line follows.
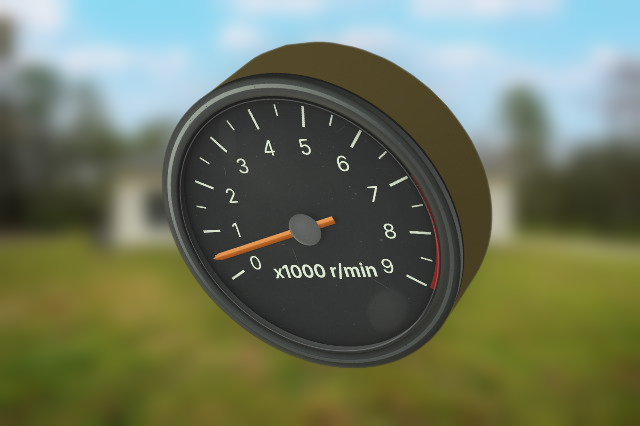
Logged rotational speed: 500 rpm
